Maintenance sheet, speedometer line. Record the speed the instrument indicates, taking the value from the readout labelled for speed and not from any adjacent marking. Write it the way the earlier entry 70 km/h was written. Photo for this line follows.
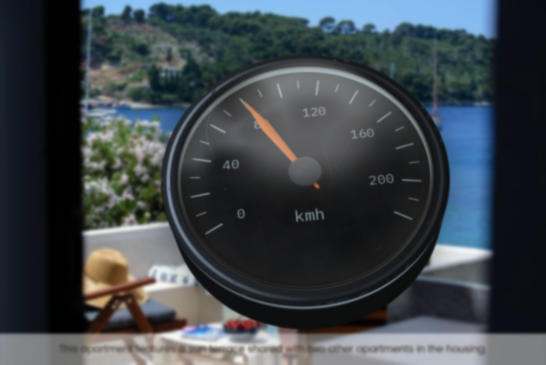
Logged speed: 80 km/h
